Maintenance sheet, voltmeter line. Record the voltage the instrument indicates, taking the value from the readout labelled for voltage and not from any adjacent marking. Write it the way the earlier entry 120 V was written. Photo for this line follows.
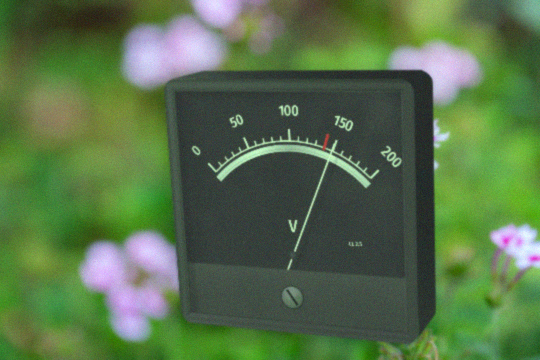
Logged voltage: 150 V
